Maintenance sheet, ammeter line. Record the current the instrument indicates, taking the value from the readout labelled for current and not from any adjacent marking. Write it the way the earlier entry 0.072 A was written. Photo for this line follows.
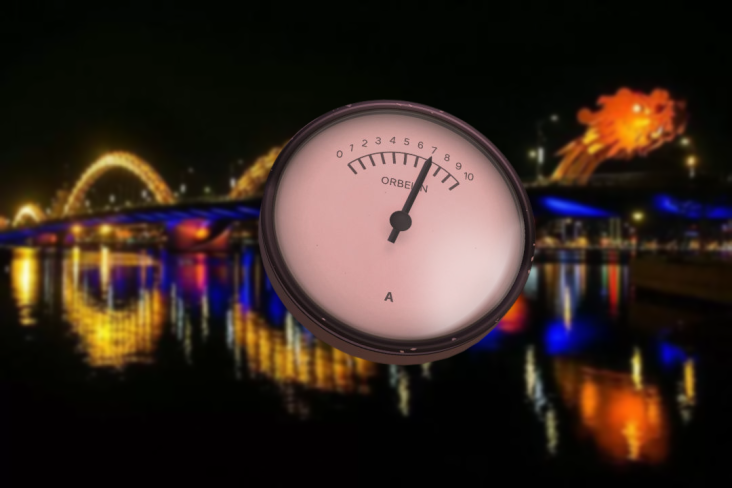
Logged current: 7 A
